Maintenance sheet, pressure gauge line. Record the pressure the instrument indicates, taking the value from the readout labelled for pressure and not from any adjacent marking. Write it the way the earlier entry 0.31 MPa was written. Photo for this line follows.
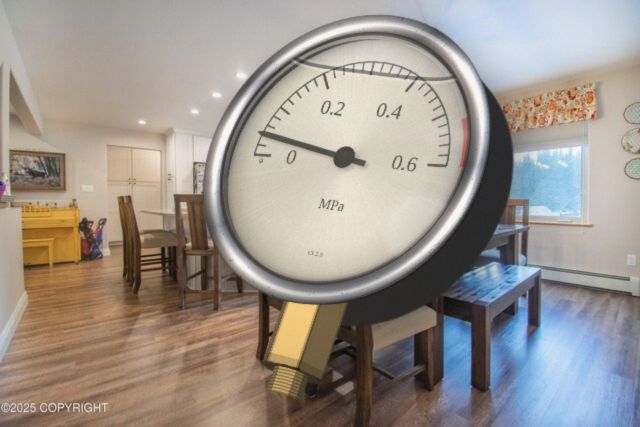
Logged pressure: 0.04 MPa
